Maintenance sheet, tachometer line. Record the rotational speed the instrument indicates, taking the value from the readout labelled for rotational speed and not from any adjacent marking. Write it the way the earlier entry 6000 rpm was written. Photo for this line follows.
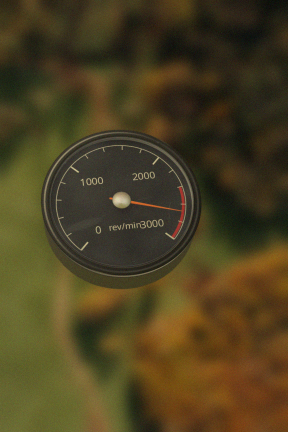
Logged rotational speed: 2700 rpm
